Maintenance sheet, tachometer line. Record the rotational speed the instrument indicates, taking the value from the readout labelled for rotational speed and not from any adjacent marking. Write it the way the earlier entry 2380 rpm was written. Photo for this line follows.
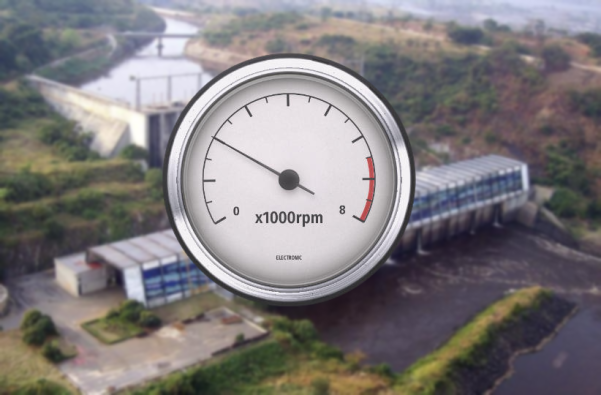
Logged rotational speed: 2000 rpm
